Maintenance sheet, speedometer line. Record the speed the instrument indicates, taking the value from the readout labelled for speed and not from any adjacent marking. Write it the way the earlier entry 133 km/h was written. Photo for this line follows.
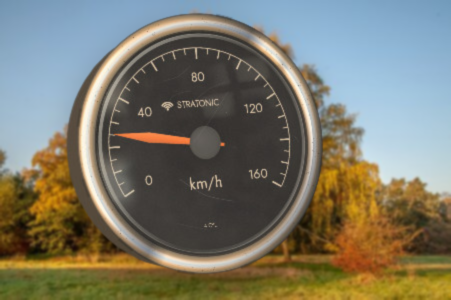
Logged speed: 25 km/h
